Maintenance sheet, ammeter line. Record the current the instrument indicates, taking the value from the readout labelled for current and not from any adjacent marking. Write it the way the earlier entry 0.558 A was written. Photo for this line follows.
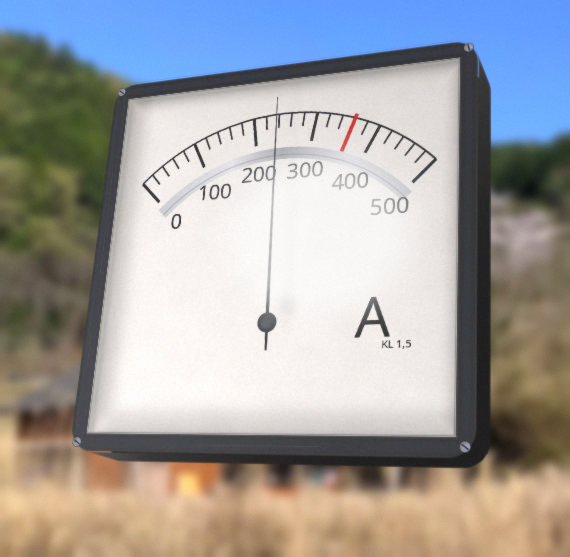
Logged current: 240 A
